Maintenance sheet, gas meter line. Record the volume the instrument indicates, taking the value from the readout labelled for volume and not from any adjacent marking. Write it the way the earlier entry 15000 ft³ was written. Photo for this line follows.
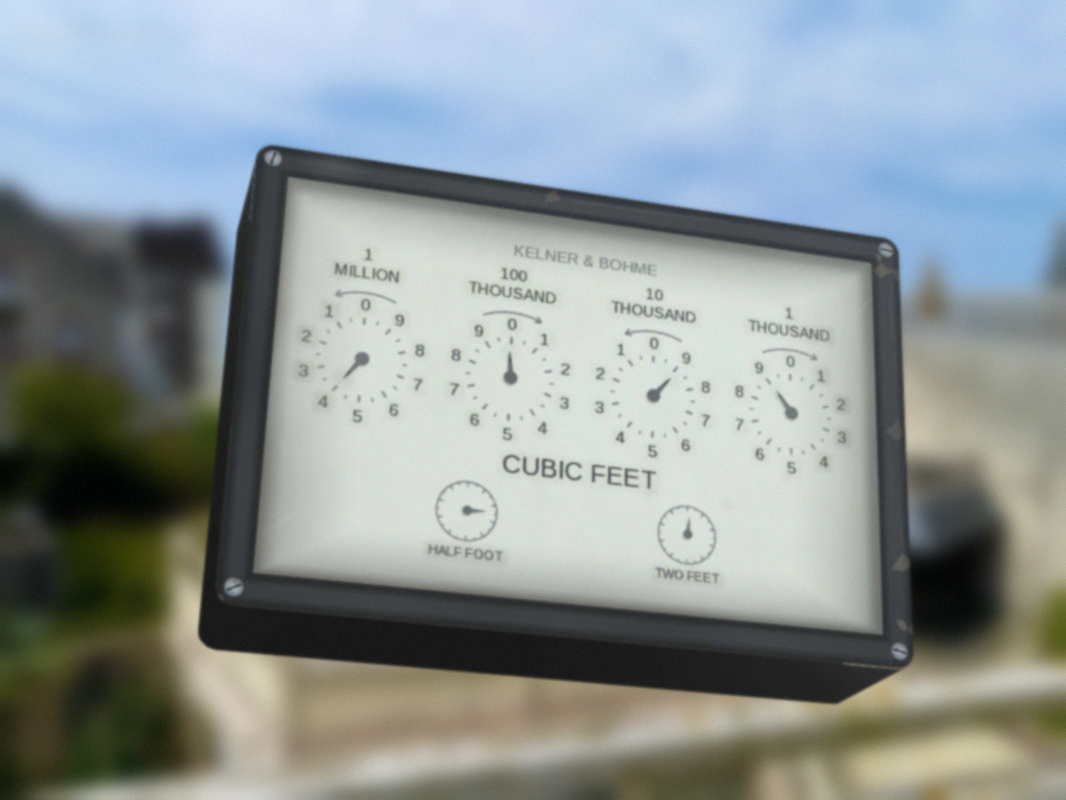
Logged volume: 398900 ft³
